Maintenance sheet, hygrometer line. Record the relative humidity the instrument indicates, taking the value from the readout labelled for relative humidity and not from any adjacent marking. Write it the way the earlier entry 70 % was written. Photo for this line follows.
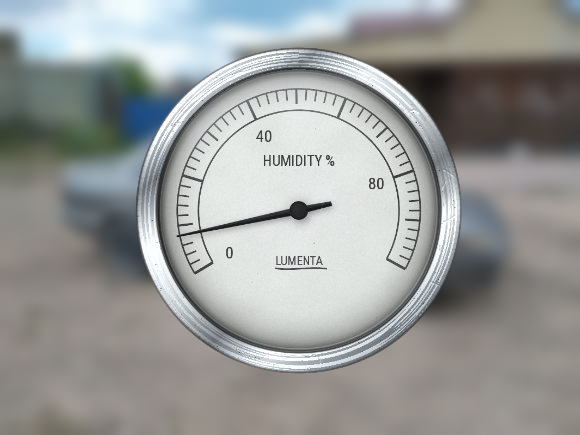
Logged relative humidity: 8 %
